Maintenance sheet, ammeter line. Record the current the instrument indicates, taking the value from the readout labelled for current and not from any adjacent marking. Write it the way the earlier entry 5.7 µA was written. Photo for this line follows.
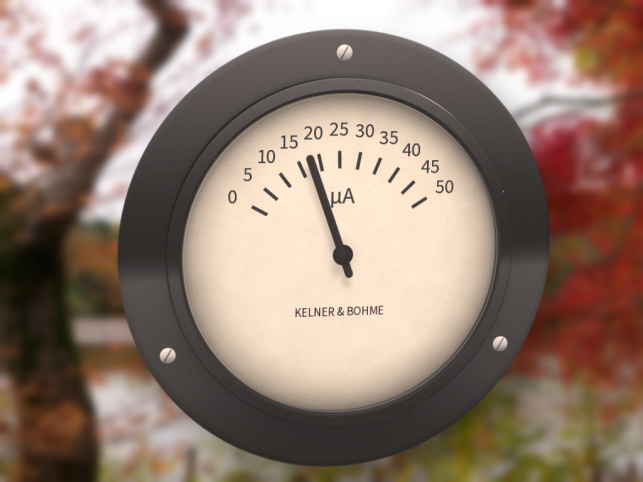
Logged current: 17.5 µA
